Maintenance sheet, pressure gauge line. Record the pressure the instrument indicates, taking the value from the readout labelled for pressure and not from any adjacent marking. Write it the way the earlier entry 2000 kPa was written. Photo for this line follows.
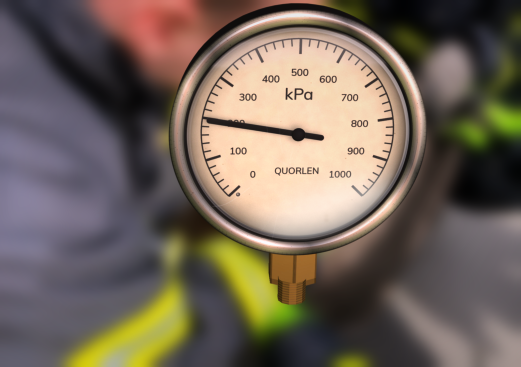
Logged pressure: 200 kPa
